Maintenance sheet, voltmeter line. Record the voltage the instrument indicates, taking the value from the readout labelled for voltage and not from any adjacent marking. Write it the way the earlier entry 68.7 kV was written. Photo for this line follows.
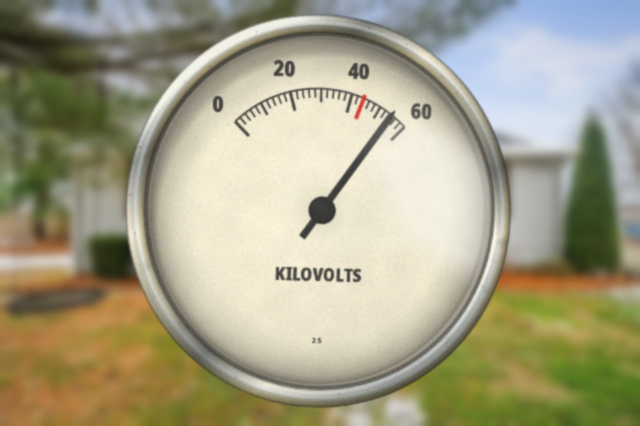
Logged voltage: 54 kV
